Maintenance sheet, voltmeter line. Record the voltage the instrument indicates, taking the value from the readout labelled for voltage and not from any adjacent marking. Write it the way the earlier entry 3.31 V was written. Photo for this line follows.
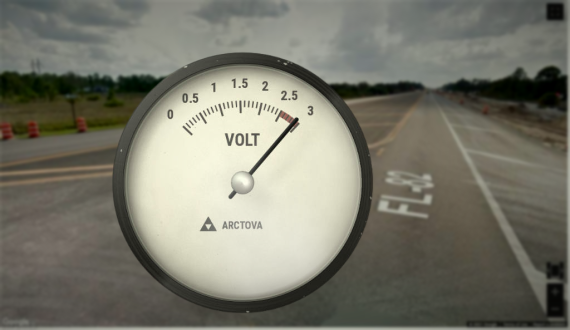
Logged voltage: 2.9 V
